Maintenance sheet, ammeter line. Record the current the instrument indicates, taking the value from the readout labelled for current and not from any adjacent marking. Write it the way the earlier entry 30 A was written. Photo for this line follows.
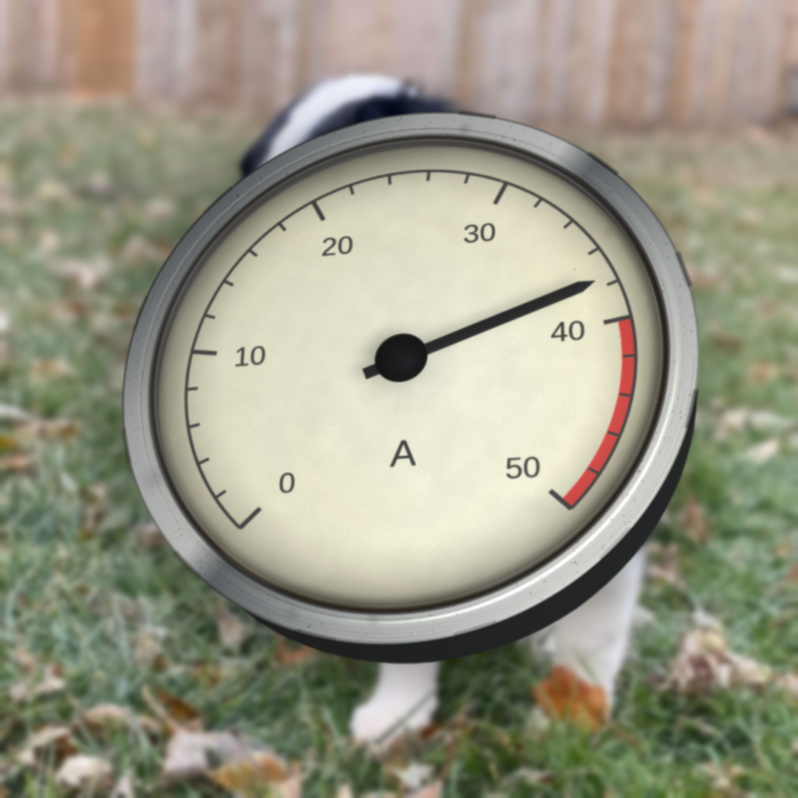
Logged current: 38 A
